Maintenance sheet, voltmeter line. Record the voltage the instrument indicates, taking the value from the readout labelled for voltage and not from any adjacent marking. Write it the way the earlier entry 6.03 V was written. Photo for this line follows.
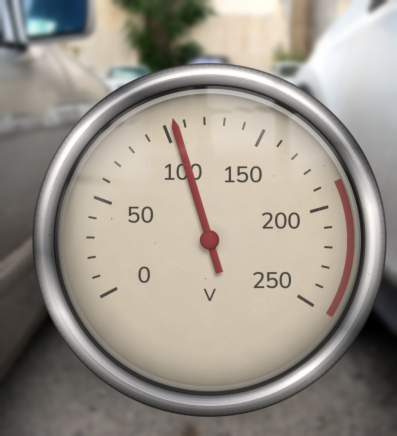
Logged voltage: 105 V
